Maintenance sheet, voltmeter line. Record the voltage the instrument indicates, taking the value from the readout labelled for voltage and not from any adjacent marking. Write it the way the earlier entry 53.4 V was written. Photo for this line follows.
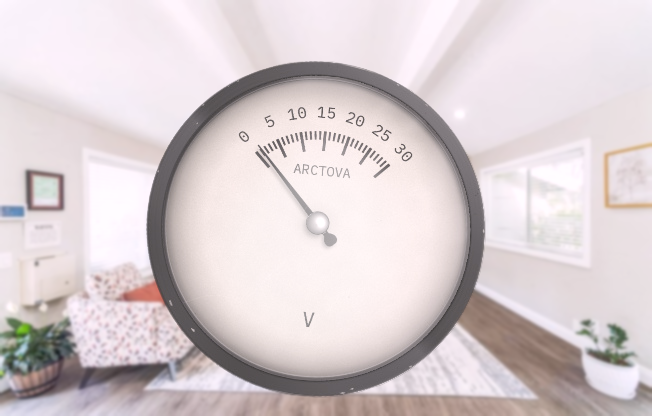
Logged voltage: 1 V
